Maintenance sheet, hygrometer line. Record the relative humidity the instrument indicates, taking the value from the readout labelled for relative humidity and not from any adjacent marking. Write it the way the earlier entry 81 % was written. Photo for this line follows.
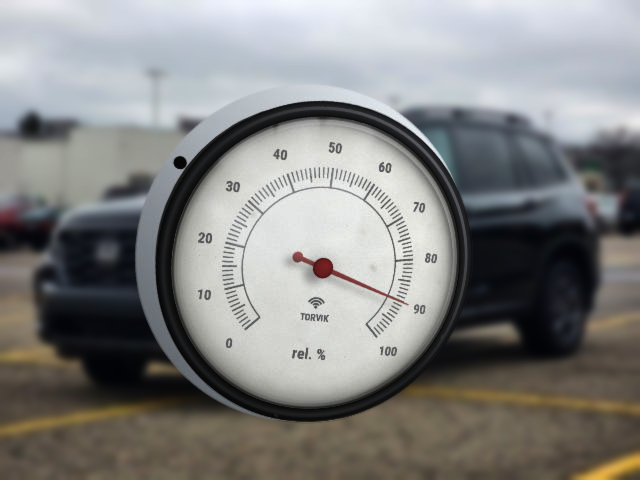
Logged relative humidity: 90 %
